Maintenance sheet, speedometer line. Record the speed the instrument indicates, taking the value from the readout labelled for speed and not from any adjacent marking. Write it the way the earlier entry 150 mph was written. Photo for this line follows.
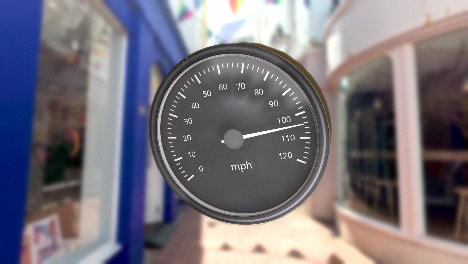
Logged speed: 104 mph
